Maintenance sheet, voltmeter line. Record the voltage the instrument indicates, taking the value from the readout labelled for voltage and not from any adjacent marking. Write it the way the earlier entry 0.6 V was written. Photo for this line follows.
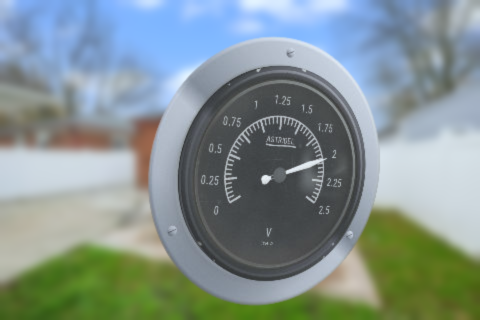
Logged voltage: 2 V
